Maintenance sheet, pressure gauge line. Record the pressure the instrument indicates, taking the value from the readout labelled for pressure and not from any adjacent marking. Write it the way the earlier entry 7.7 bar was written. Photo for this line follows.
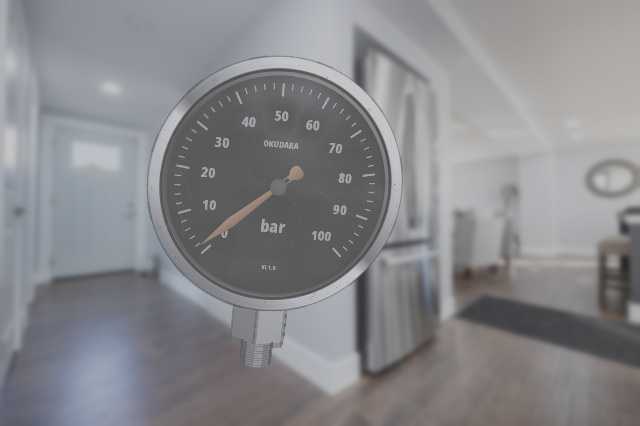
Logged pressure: 2 bar
